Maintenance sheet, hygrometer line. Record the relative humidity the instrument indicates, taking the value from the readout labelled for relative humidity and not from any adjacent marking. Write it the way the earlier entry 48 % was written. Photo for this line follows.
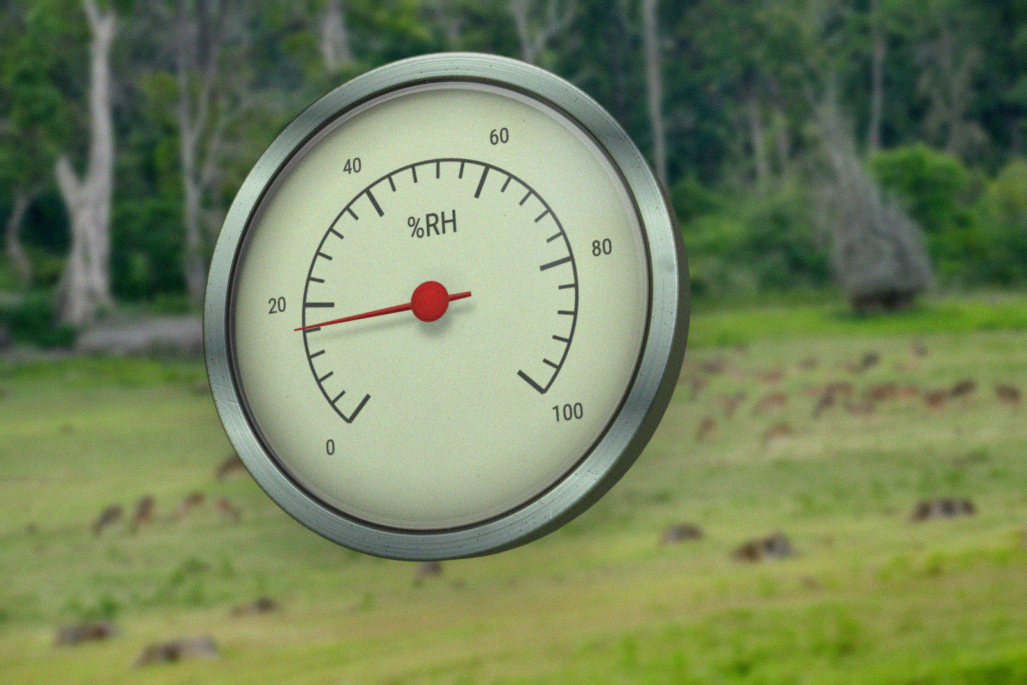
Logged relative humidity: 16 %
